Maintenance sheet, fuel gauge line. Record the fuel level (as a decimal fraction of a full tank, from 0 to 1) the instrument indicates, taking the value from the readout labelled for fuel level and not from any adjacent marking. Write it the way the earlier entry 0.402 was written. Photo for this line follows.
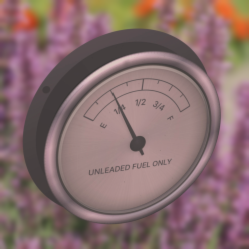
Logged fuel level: 0.25
